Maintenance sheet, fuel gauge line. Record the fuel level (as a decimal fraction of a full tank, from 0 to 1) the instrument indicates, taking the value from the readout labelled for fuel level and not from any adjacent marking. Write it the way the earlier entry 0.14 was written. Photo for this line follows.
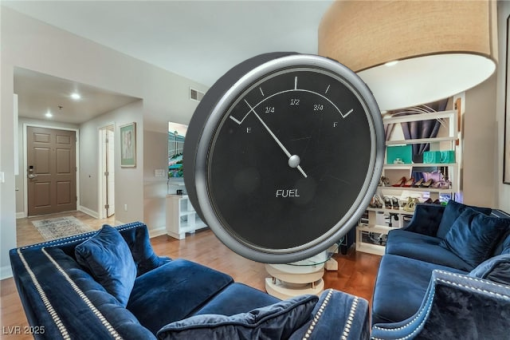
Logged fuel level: 0.125
